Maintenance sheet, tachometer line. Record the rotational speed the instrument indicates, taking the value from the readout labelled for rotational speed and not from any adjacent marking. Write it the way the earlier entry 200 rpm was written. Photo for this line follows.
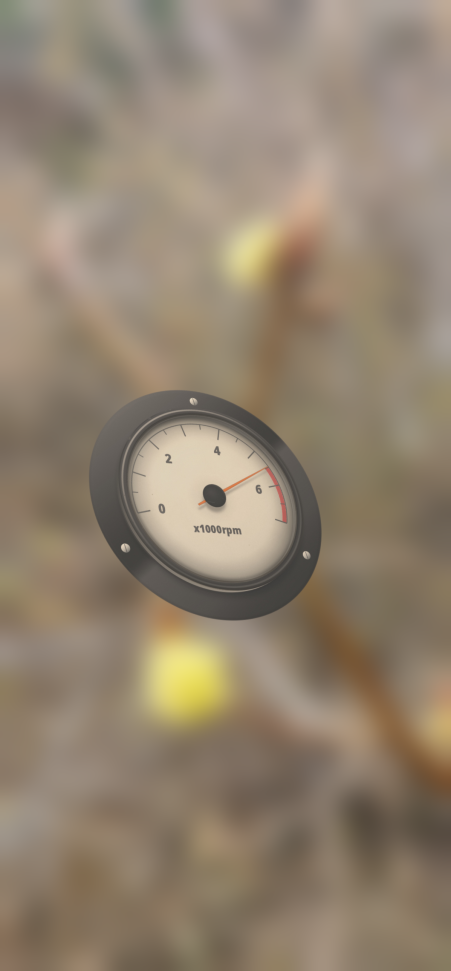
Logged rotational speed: 5500 rpm
